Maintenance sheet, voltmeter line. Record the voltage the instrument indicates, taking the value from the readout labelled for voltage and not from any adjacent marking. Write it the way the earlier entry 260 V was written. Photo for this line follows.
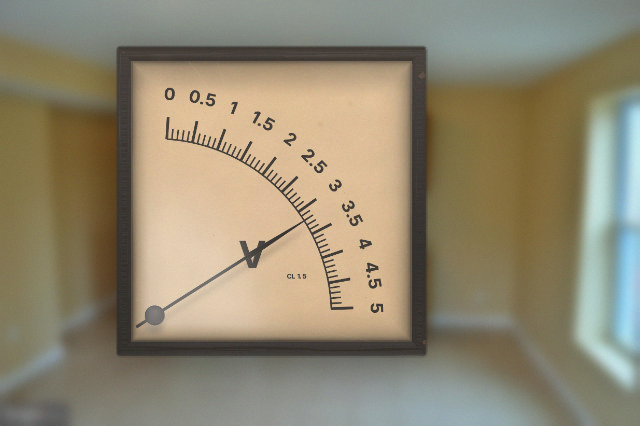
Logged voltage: 3.2 V
